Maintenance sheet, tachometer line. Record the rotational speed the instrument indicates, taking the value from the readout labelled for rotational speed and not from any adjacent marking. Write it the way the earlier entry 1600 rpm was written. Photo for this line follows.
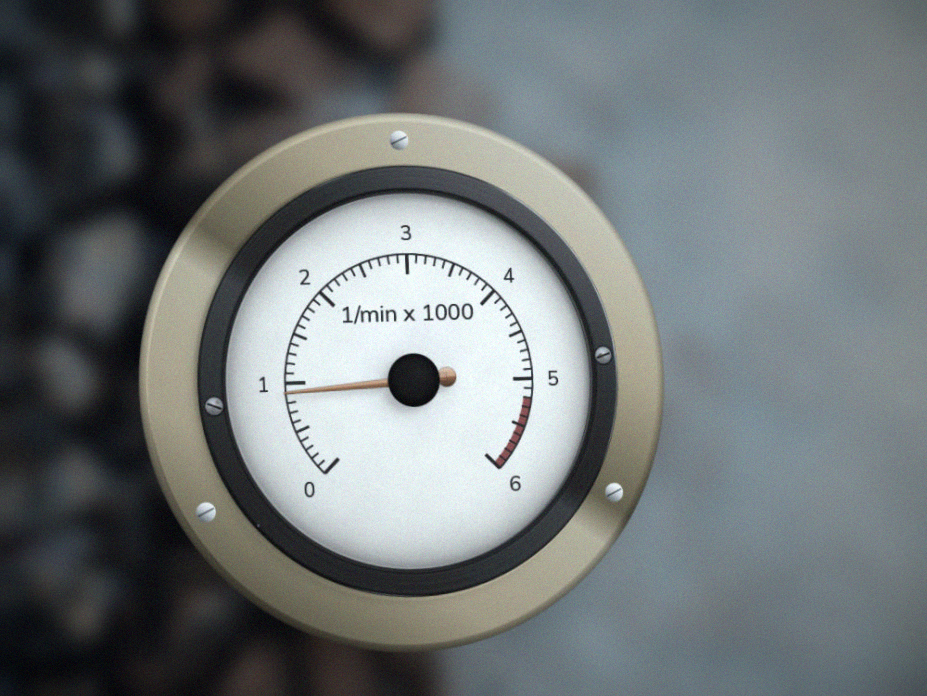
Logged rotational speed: 900 rpm
